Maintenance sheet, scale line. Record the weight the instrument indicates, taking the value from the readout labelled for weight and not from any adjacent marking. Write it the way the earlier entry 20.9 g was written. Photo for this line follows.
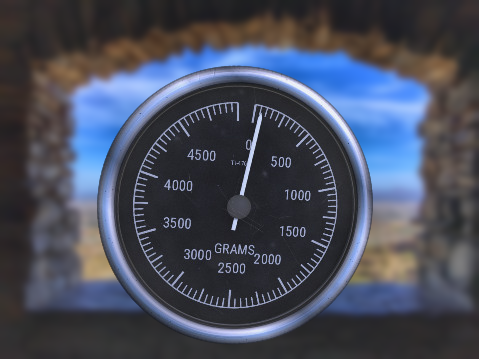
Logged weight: 50 g
